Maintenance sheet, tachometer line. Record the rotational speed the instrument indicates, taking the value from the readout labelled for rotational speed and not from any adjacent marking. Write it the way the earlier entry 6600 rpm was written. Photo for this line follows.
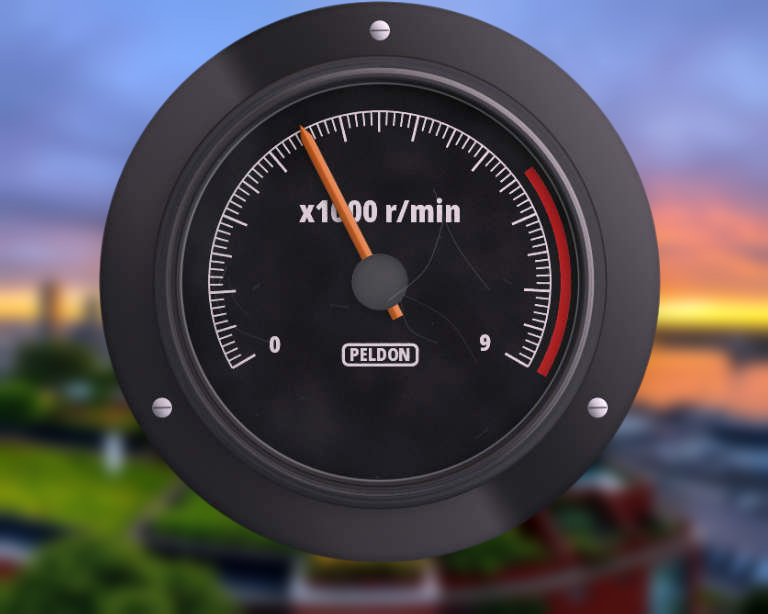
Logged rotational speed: 3500 rpm
